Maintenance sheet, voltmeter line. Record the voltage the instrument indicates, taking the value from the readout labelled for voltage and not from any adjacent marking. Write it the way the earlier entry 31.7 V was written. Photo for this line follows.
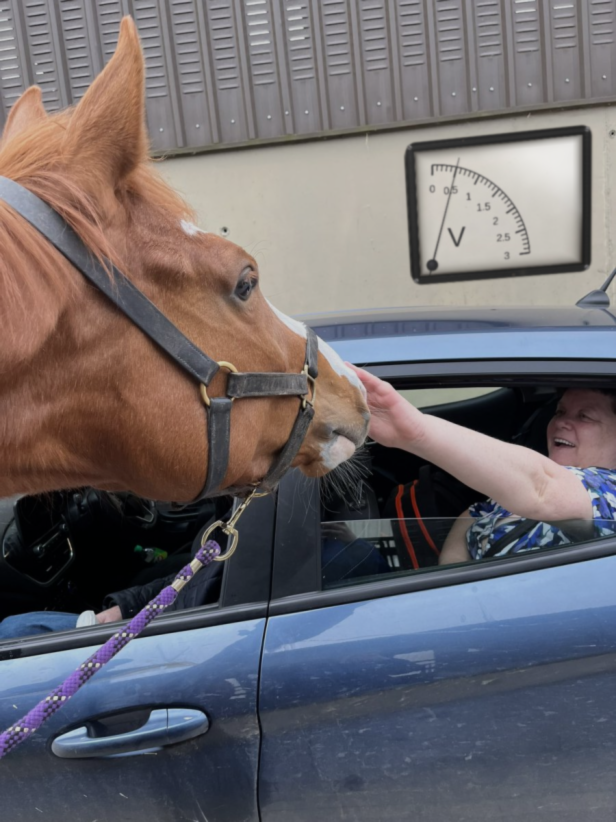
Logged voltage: 0.5 V
